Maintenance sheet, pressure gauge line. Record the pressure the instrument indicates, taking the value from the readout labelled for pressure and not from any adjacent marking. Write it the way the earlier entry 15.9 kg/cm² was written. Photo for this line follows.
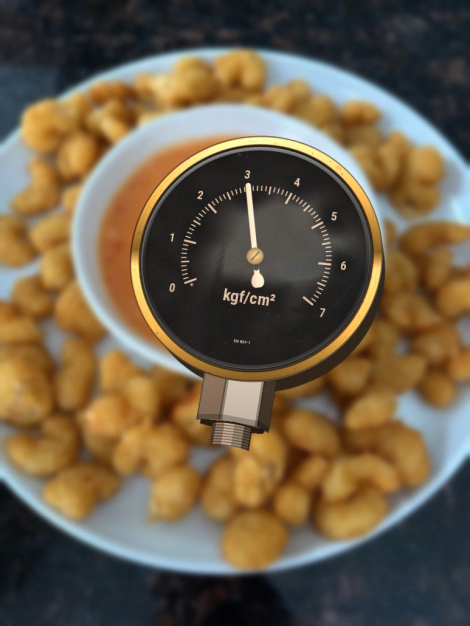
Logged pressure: 3 kg/cm²
